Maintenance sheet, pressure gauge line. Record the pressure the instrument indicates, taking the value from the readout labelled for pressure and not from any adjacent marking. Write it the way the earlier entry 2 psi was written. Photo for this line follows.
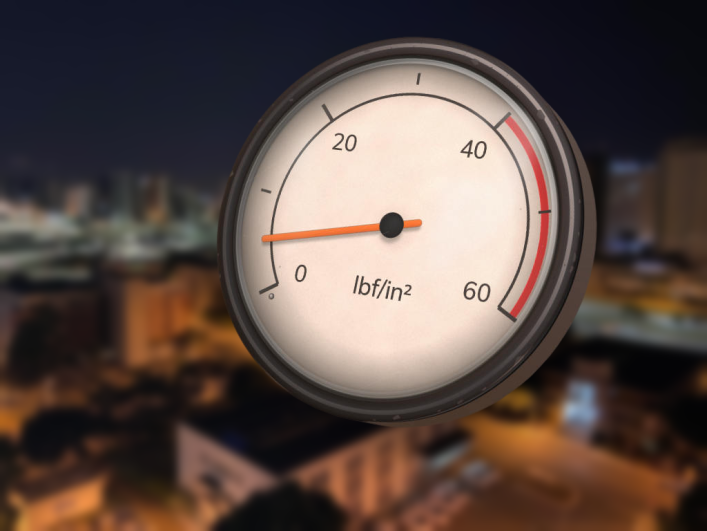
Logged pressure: 5 psi
